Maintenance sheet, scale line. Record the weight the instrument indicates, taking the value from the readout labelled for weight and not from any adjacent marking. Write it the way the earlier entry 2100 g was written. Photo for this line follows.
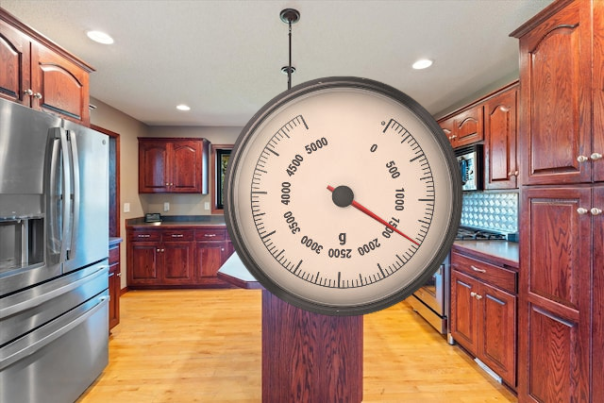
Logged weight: 1500 g
